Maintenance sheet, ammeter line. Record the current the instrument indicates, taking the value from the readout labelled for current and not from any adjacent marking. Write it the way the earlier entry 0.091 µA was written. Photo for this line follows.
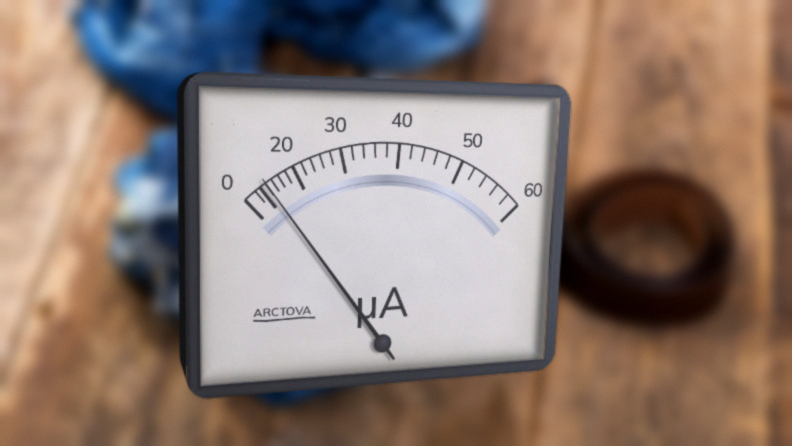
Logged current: 12 µA
